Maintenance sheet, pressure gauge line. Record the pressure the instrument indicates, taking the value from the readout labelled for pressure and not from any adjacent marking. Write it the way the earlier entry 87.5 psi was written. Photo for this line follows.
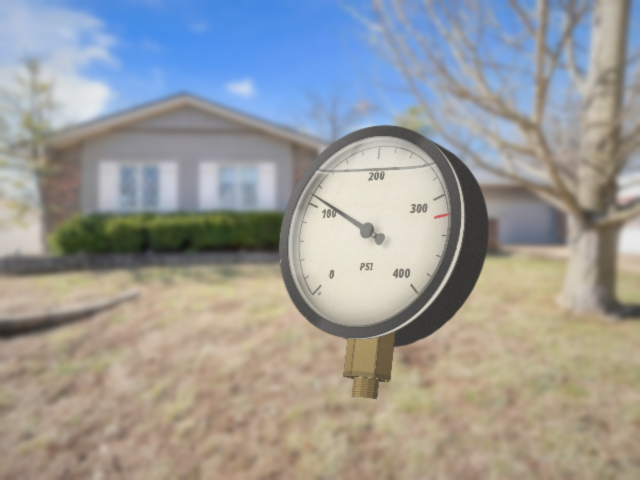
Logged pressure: 110 psi
